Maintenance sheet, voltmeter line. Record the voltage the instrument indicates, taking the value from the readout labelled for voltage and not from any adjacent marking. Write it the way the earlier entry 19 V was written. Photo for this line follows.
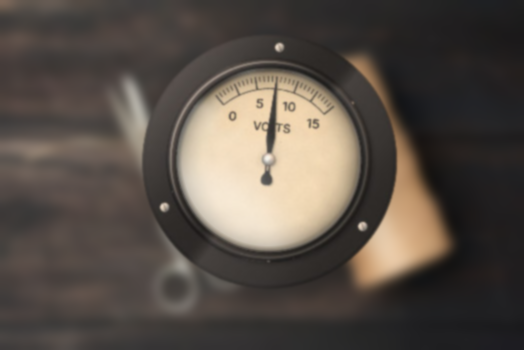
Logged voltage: 7.5 V
